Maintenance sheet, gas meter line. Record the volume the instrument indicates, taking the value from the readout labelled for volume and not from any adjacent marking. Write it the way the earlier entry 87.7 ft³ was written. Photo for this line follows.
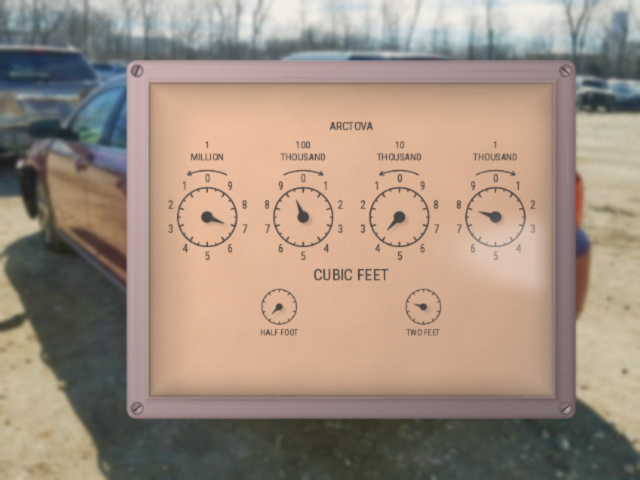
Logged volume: 693800 ft³
